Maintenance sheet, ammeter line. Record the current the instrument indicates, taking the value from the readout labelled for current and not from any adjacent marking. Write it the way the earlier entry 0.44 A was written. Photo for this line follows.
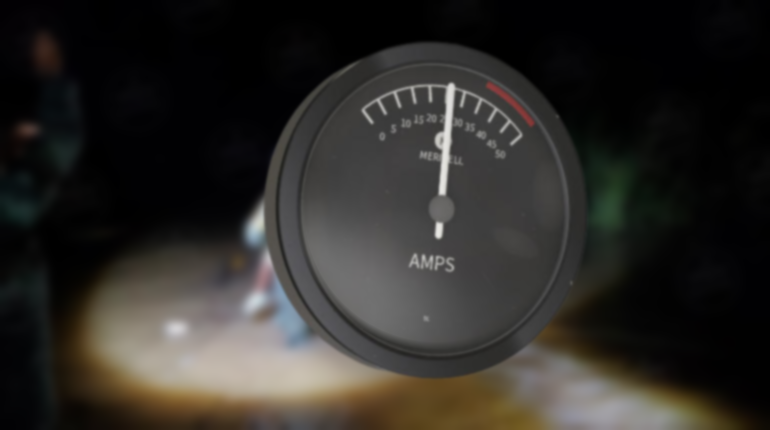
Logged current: 25 A
